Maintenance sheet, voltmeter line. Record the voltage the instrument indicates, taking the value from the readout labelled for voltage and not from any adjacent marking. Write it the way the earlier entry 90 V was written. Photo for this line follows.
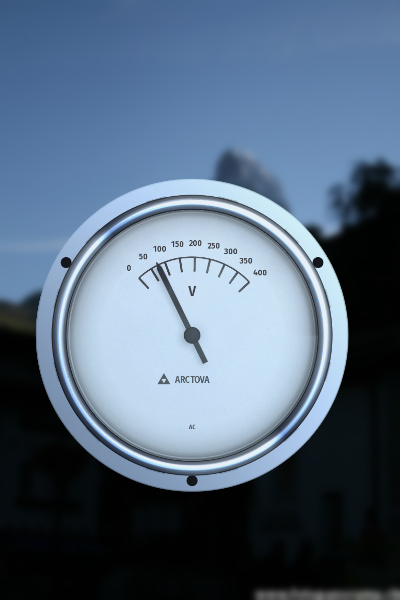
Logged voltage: 75 V
